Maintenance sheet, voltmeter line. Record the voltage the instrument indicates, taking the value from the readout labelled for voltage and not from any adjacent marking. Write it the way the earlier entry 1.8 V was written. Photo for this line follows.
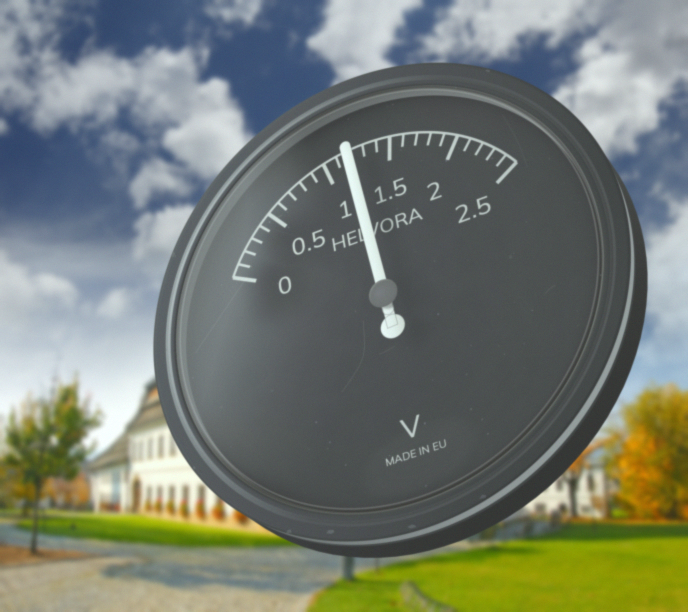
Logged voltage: 1.2 V
